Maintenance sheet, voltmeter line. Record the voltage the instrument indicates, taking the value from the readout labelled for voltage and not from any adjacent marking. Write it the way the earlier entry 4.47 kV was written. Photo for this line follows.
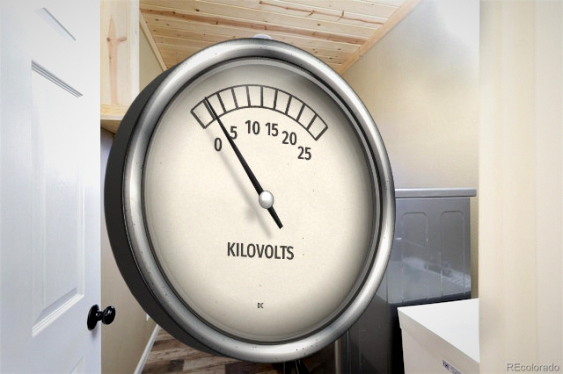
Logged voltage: 2.5 kV
